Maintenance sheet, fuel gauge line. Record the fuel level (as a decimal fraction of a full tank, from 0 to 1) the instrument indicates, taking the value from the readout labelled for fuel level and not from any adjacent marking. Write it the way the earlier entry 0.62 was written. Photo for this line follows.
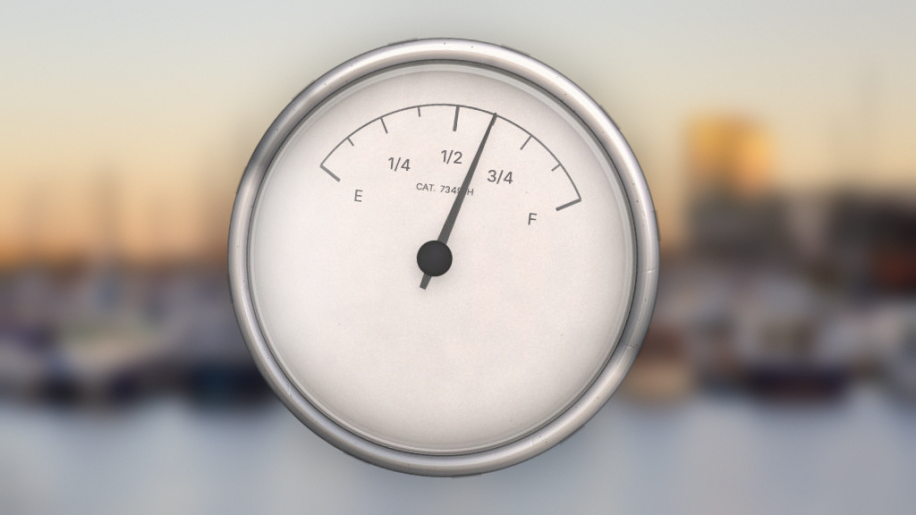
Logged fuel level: 0.625
